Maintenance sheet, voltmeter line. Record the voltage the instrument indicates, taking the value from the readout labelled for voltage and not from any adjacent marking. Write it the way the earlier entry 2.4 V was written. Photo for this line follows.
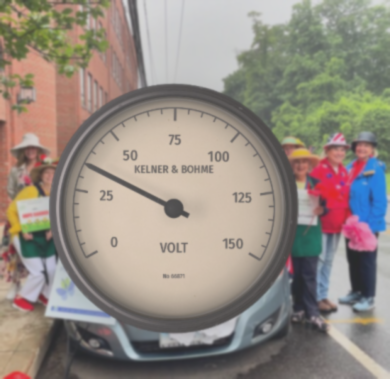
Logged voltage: 35 V
